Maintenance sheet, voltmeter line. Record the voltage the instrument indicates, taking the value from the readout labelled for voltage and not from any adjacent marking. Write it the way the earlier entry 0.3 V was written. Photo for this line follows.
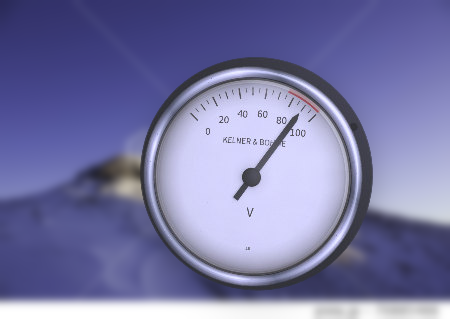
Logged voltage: 90 V
